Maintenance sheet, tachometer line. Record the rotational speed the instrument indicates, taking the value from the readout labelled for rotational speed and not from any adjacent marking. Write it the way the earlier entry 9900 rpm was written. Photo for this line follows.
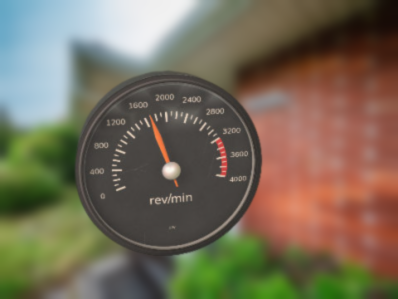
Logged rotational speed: 1700 rpm
